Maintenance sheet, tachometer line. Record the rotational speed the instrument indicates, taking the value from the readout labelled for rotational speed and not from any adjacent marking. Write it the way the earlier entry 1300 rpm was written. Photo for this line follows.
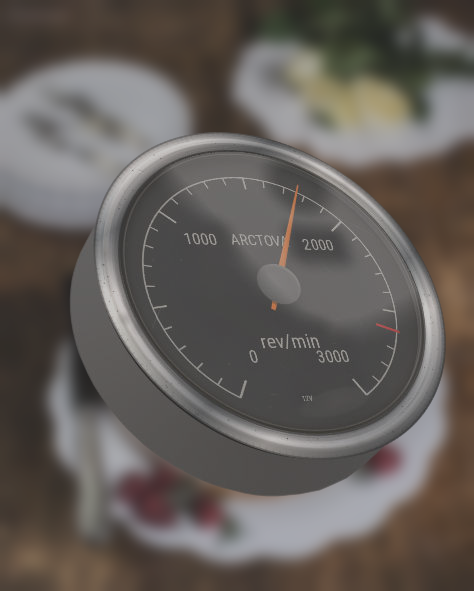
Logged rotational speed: 1750 rpm
